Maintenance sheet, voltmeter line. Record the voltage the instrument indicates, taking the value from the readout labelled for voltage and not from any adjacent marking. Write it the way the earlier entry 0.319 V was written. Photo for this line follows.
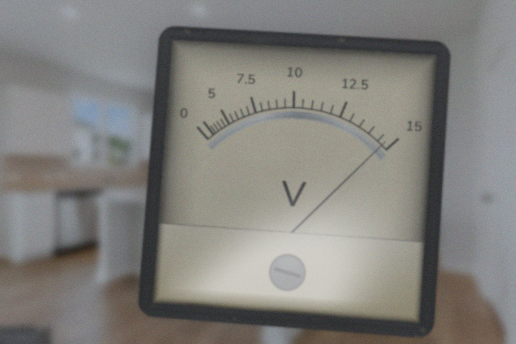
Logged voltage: 14.75 V
